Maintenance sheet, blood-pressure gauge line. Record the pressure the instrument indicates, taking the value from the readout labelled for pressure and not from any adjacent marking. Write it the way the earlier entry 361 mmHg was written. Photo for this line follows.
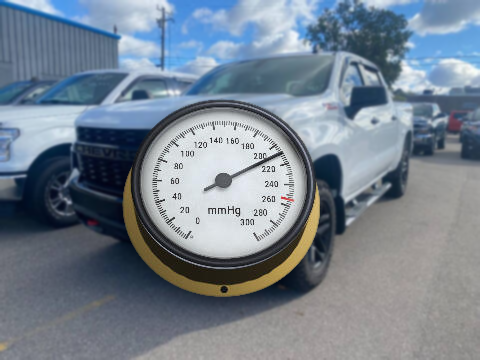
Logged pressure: 210 mmHg
